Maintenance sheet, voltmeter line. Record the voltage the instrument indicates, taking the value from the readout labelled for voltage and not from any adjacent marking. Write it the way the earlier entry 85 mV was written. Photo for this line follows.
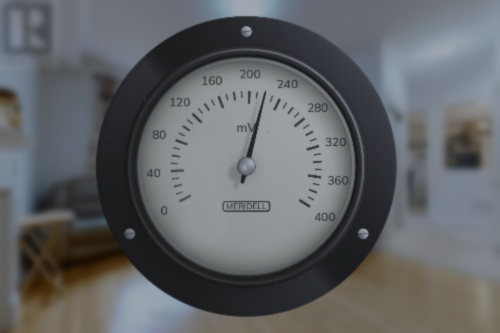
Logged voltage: 220 mV
